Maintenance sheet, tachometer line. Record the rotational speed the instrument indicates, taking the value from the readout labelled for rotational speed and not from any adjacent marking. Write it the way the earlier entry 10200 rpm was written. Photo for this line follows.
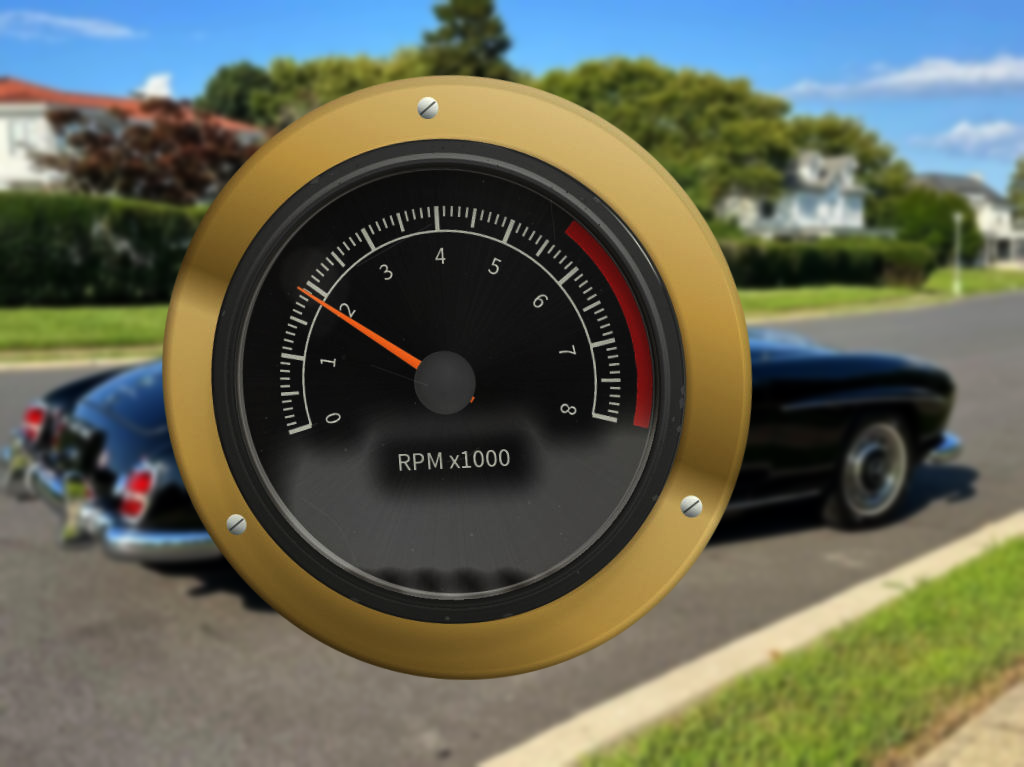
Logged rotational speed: 1900 rpm
